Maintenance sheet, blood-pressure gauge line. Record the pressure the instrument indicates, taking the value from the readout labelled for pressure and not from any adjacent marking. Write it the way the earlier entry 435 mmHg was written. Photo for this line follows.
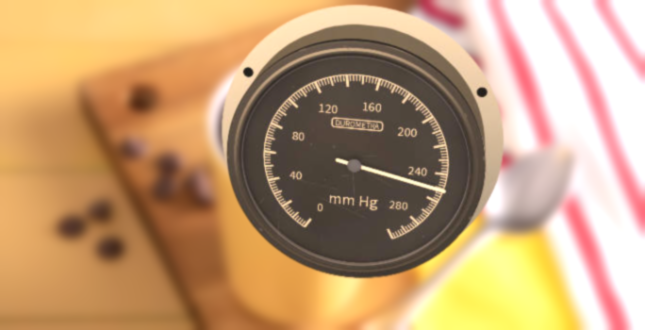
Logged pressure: 250 mmHg
